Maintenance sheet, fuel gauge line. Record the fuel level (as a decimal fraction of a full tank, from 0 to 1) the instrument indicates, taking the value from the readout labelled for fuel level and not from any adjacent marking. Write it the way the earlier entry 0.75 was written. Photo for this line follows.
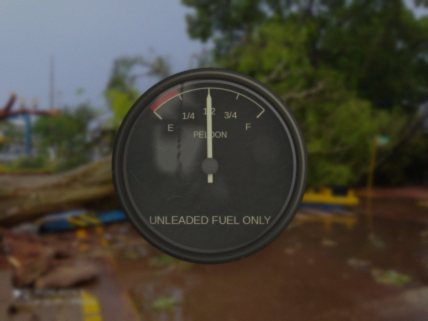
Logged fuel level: 0.5
